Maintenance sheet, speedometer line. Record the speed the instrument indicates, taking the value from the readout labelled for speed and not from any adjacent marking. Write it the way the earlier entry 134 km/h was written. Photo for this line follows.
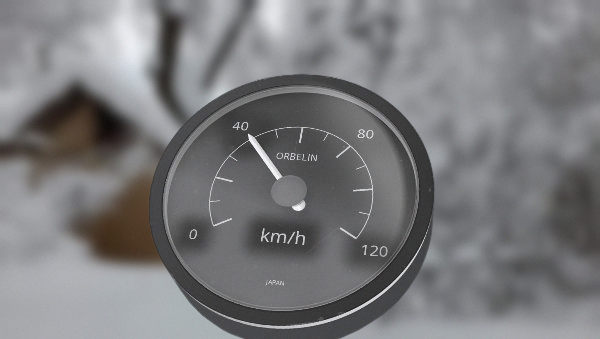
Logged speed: 40 km/h
